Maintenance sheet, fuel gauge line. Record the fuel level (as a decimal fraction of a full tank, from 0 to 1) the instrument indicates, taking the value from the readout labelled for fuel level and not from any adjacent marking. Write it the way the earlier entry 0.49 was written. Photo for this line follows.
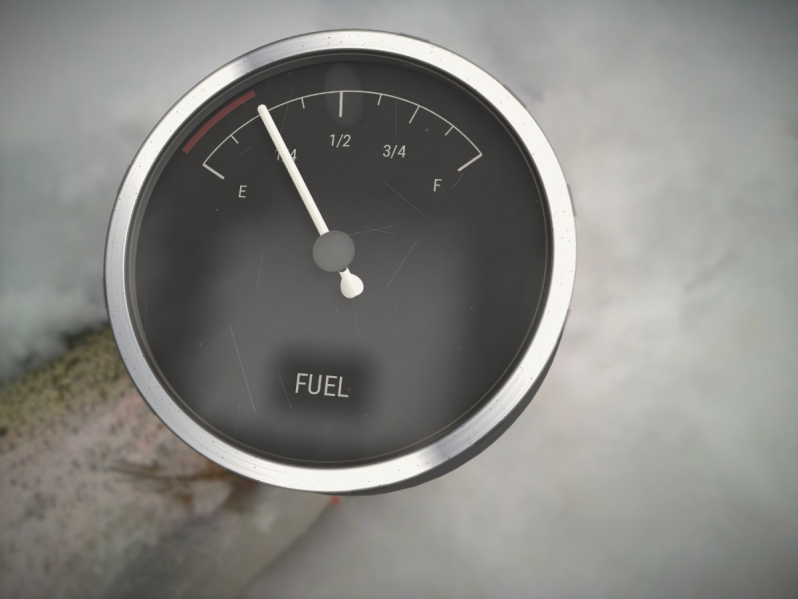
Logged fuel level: 0.25
